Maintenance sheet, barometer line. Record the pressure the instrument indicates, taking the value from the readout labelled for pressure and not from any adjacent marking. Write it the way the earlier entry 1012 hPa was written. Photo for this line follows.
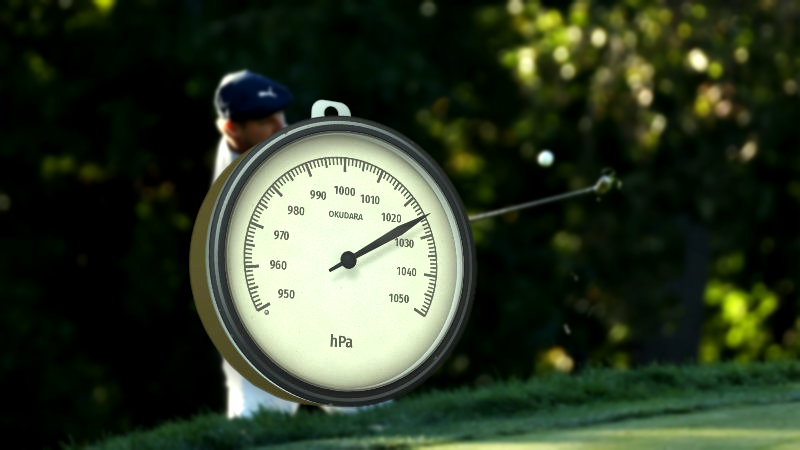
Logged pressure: 1025 hPa
